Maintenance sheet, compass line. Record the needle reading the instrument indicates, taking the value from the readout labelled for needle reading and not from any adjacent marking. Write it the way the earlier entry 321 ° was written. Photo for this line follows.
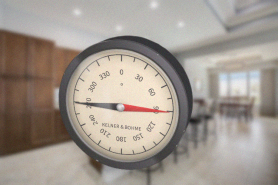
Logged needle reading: 90 °
